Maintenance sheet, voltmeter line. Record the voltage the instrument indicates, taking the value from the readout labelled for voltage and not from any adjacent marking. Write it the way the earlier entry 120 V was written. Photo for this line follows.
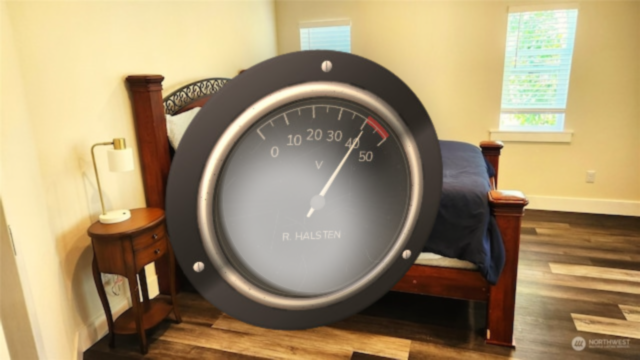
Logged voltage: 40 V
